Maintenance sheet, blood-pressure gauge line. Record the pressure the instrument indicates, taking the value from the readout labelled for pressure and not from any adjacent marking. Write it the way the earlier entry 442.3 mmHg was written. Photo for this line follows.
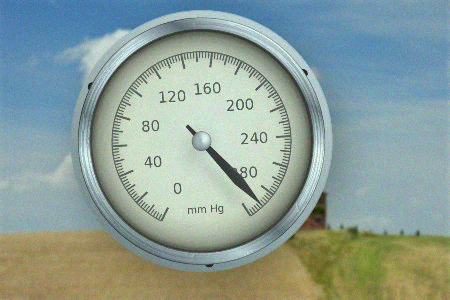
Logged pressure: 290 mmHg
